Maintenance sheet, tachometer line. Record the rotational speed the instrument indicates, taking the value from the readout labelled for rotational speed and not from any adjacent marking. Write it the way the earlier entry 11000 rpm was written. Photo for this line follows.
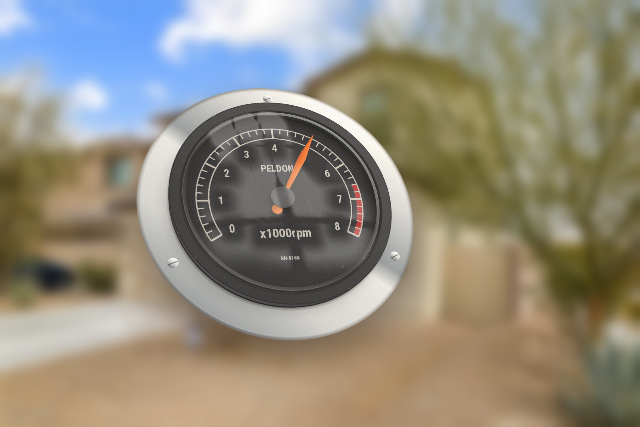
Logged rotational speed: 5000 rpm
